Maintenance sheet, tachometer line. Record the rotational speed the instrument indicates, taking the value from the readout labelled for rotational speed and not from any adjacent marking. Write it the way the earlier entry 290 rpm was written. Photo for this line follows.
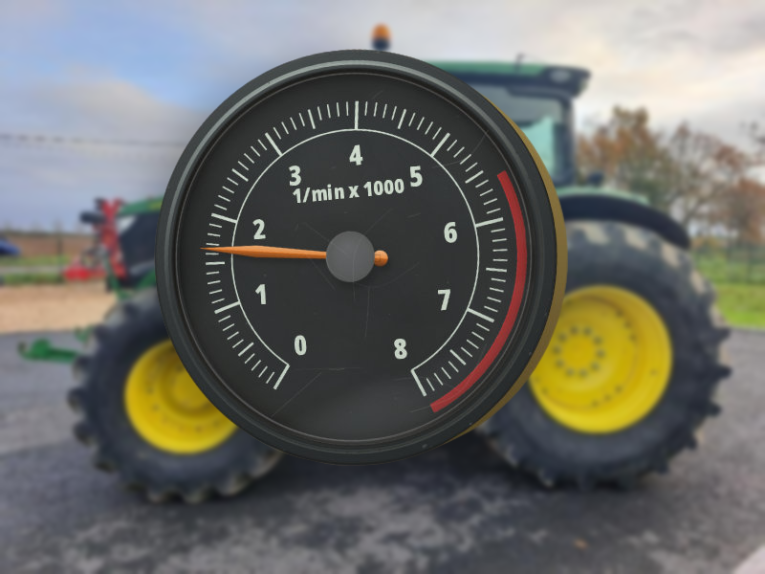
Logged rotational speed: 1650 rpm
